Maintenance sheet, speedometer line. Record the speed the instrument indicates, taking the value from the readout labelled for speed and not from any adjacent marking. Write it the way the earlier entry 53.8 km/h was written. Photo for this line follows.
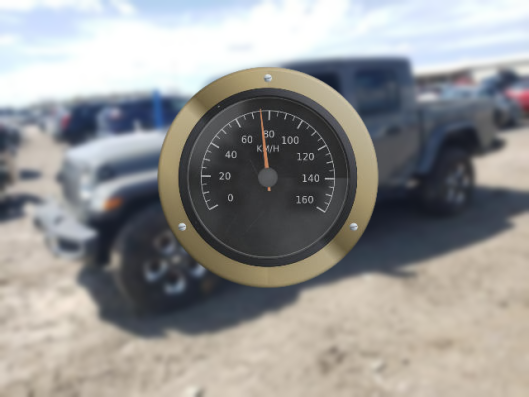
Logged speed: 75 km/h
